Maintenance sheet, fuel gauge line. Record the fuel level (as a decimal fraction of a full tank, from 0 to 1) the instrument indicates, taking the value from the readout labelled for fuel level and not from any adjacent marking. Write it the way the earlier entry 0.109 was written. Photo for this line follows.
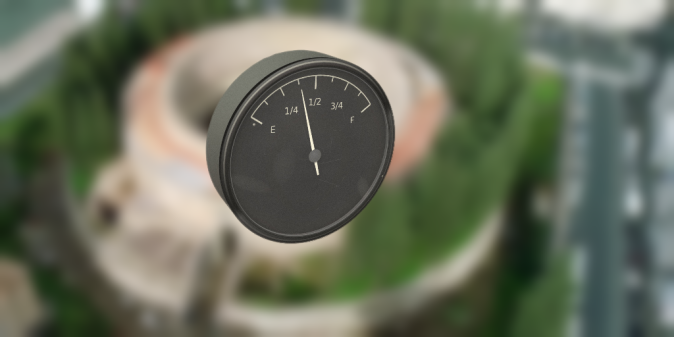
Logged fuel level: 0.375
